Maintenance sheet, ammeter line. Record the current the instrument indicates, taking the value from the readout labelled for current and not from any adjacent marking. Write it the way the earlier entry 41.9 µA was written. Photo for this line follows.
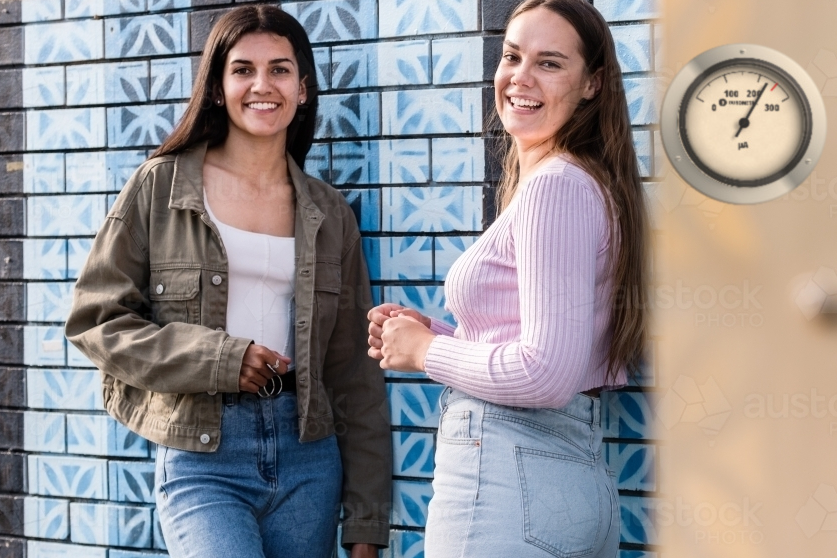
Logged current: 225 µA
